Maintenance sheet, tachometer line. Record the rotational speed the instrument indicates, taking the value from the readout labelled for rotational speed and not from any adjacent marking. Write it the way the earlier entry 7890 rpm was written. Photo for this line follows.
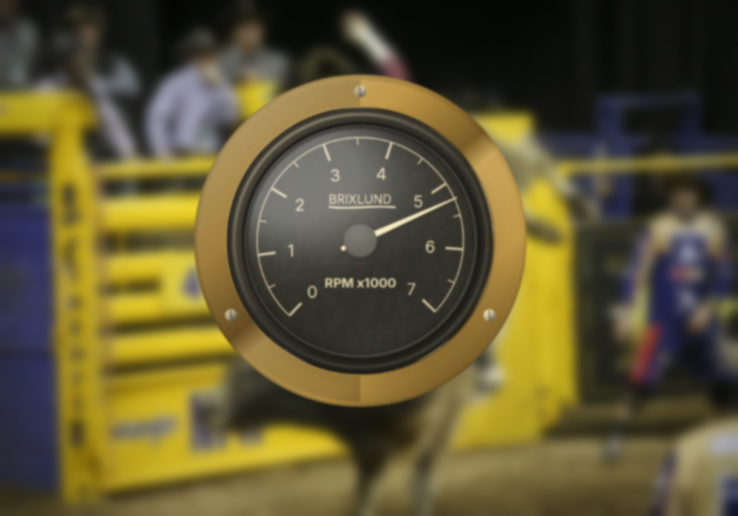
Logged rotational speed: 5250 rpm
